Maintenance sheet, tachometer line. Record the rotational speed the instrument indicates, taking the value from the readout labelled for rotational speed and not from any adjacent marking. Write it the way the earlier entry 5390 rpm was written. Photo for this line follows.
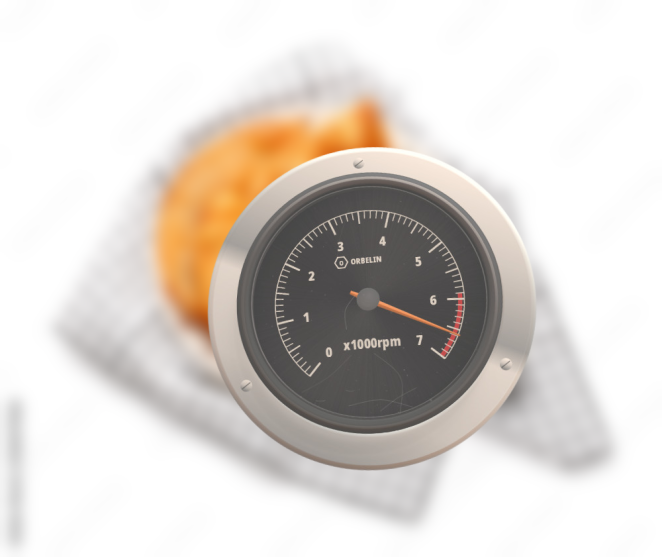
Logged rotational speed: 6600 rpm
